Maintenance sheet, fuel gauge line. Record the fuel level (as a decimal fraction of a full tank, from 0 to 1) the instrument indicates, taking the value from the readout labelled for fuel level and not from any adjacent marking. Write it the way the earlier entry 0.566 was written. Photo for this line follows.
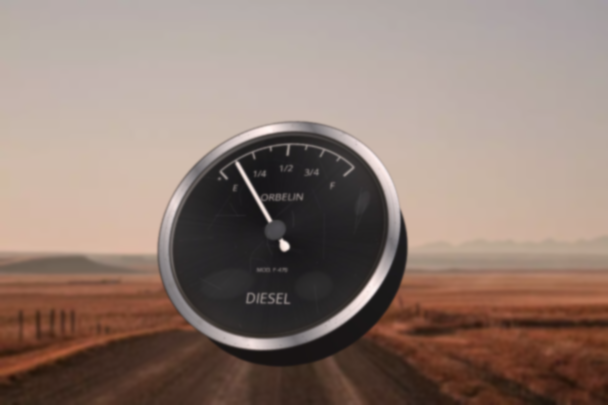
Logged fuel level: 0.125
